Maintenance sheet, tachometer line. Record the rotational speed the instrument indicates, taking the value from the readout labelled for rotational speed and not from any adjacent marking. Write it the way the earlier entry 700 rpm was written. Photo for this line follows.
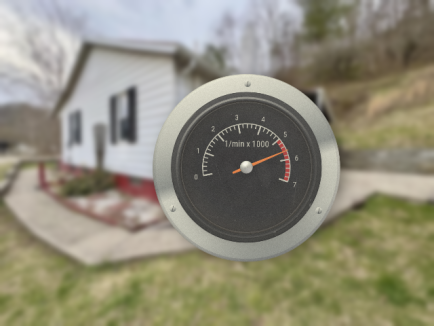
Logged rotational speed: 5600 rpm
